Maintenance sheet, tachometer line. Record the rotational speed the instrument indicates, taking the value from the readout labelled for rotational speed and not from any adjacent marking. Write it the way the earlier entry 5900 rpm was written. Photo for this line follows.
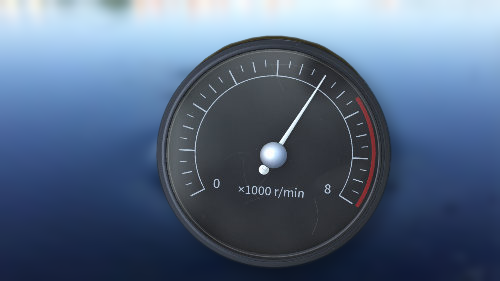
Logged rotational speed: 5000 rpm
